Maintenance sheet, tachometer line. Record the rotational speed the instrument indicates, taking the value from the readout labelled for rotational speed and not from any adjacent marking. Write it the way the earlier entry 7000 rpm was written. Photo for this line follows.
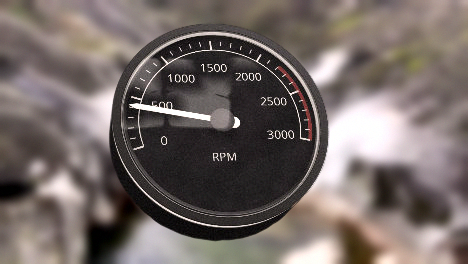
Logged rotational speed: 400 rpm
